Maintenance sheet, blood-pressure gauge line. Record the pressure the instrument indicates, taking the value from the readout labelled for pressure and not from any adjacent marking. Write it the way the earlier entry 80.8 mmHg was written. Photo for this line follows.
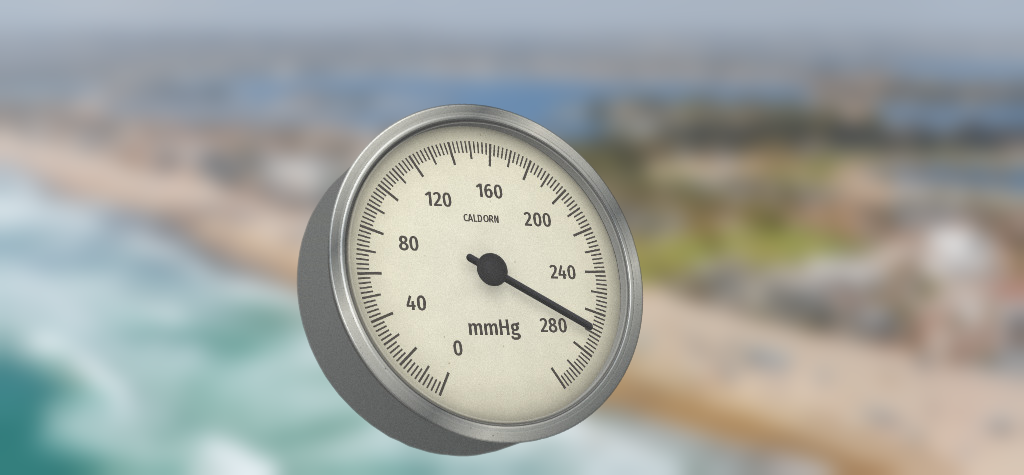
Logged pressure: 270 mmHg
